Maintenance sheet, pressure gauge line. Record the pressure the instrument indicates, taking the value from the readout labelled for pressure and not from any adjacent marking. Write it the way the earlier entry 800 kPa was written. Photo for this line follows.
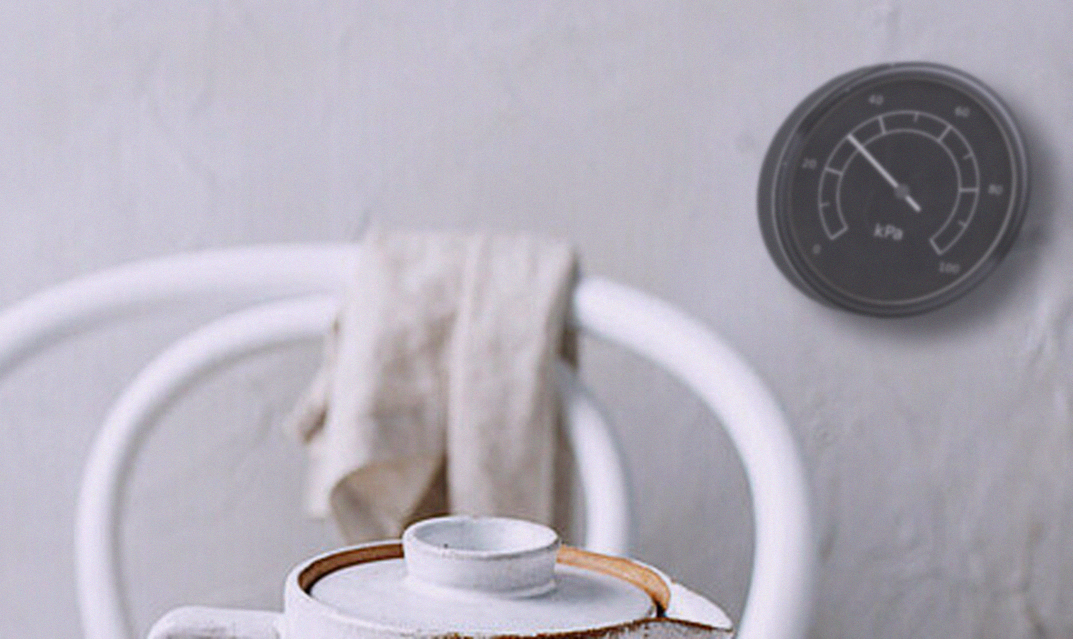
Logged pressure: 30 kPa
